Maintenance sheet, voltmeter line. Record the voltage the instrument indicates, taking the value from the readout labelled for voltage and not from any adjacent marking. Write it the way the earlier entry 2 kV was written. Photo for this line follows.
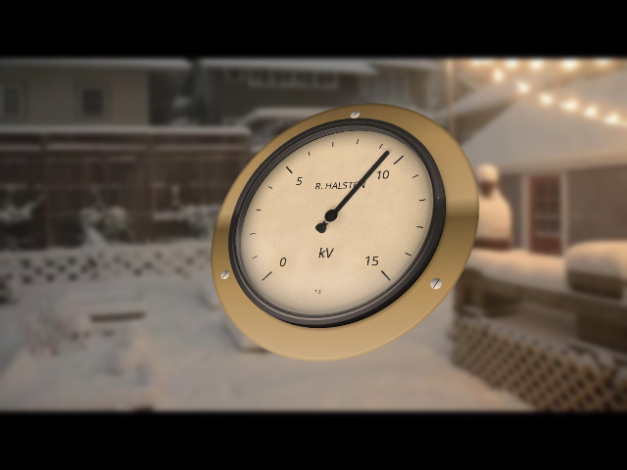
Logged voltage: 9.5 kV
